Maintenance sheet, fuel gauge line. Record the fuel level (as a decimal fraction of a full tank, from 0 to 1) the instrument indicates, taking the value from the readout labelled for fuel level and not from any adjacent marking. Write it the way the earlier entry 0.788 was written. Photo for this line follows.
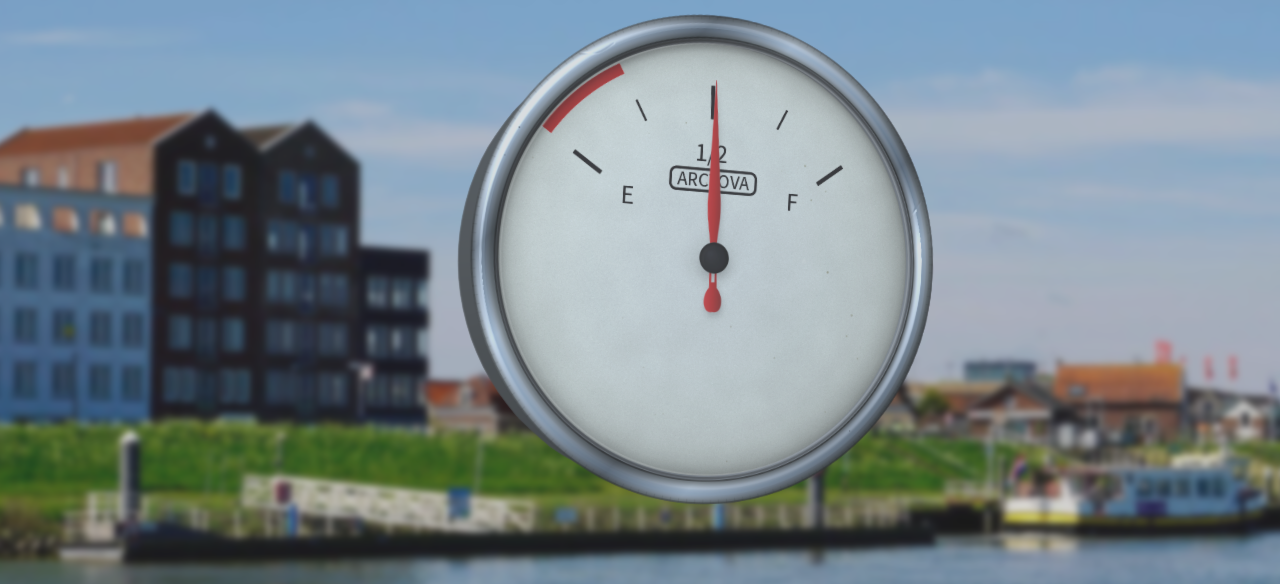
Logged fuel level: 0.5
